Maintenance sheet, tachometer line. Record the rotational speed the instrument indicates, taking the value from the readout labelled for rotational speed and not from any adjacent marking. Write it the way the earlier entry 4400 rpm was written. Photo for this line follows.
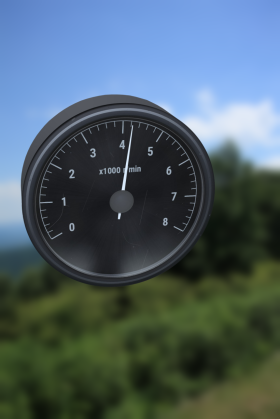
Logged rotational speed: 4200 rpm
